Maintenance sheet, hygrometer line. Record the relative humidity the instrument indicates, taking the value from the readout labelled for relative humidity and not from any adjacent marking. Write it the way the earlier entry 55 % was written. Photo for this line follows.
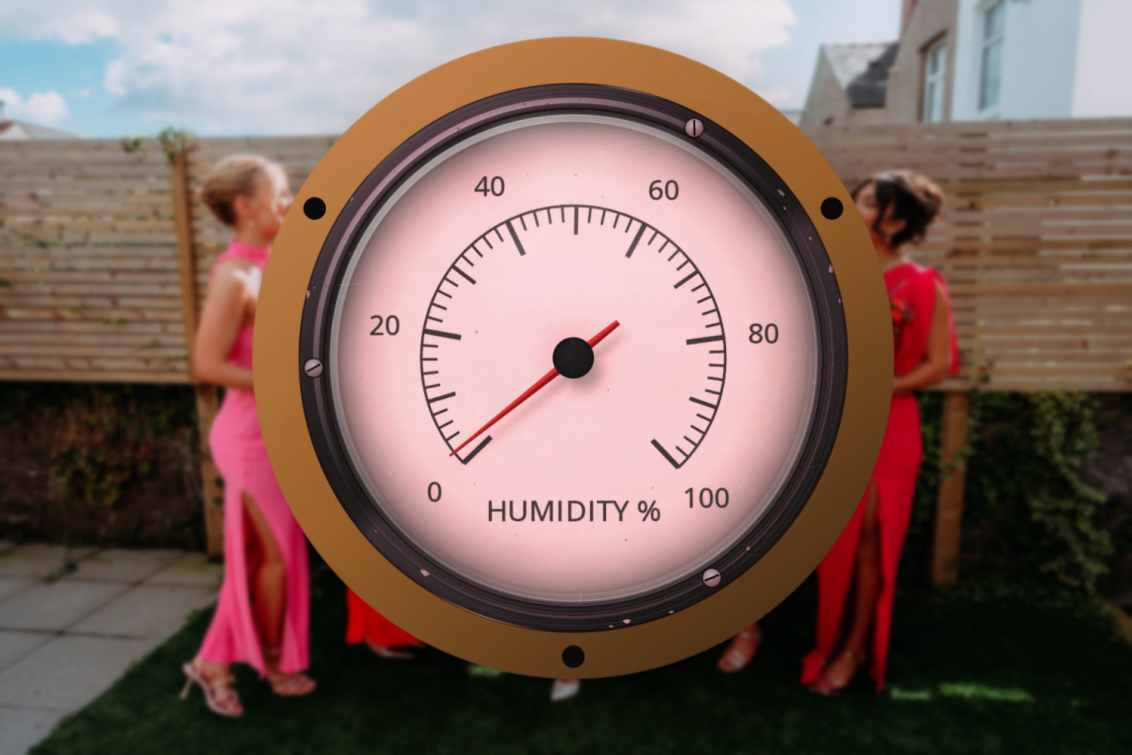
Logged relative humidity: 2 %
